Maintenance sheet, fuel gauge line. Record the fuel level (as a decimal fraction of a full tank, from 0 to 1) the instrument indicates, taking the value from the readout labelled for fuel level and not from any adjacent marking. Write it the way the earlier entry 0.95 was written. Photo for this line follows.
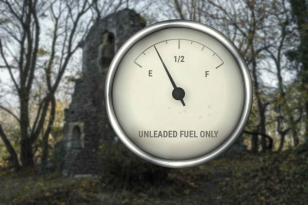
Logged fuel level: 0.25
